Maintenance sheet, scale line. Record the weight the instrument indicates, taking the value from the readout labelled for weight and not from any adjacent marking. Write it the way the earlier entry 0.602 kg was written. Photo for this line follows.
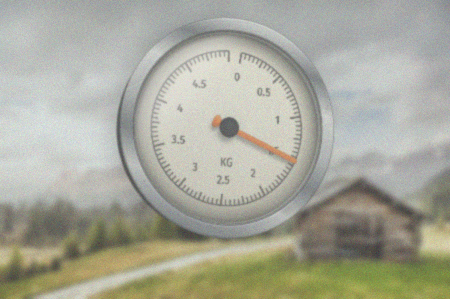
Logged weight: 1.5 kg
